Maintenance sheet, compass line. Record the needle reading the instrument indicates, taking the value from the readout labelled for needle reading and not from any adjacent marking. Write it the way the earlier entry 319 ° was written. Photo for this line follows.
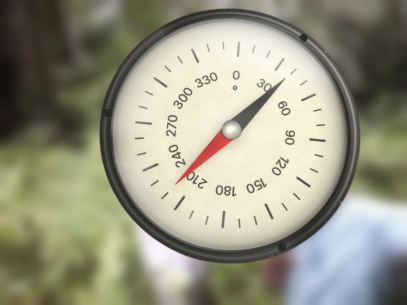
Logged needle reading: 220 °
